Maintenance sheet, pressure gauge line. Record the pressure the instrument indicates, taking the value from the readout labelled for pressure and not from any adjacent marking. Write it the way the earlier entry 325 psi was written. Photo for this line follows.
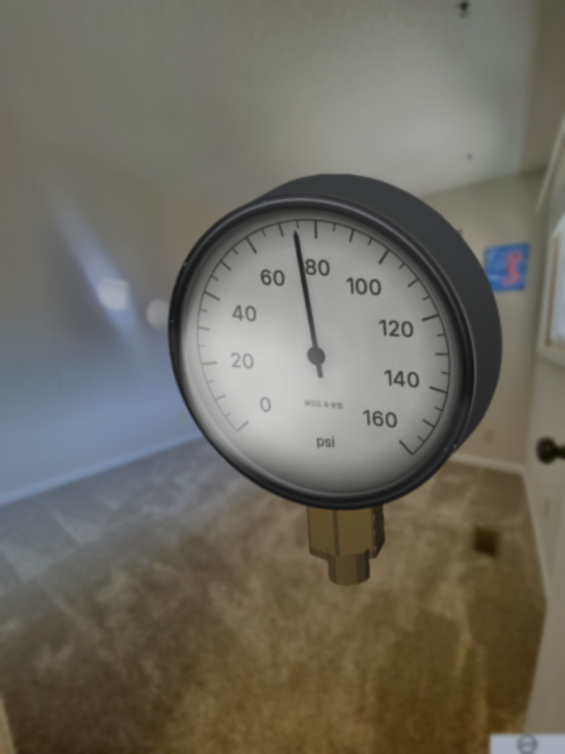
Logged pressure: 75 psi
